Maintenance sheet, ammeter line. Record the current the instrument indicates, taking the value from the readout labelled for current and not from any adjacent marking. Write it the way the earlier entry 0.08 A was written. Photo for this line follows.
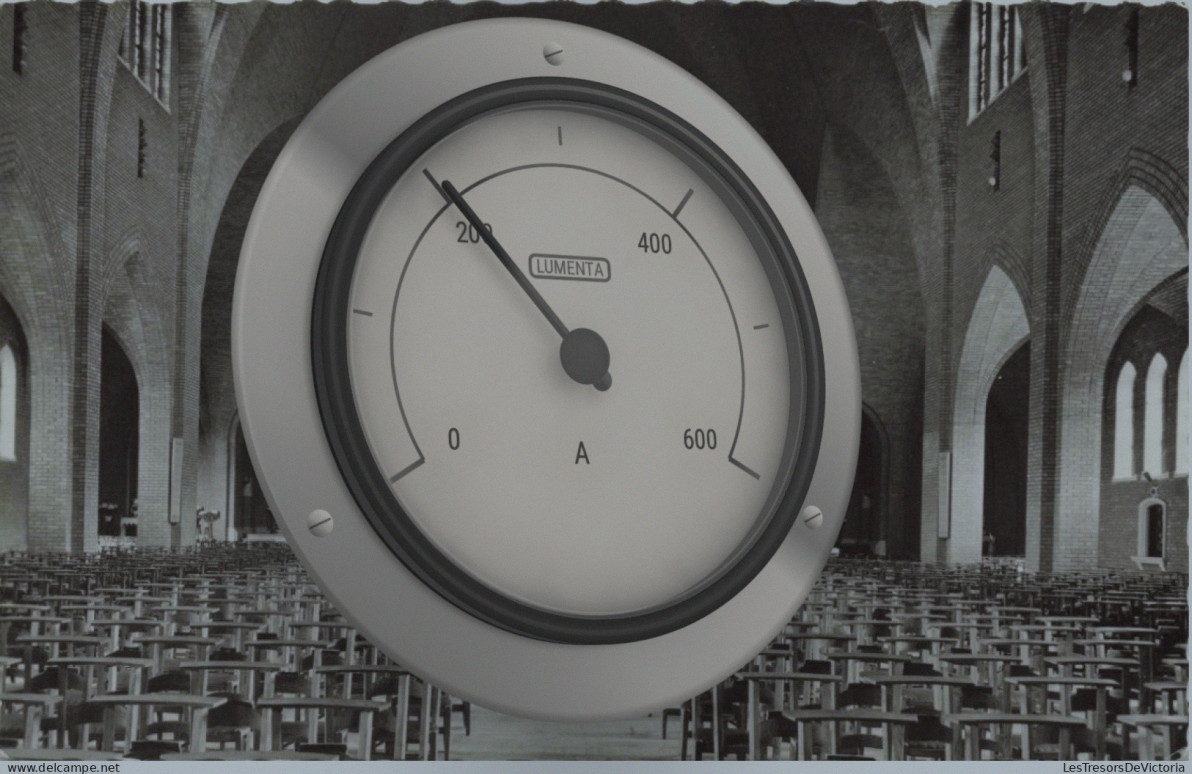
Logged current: 200 A
